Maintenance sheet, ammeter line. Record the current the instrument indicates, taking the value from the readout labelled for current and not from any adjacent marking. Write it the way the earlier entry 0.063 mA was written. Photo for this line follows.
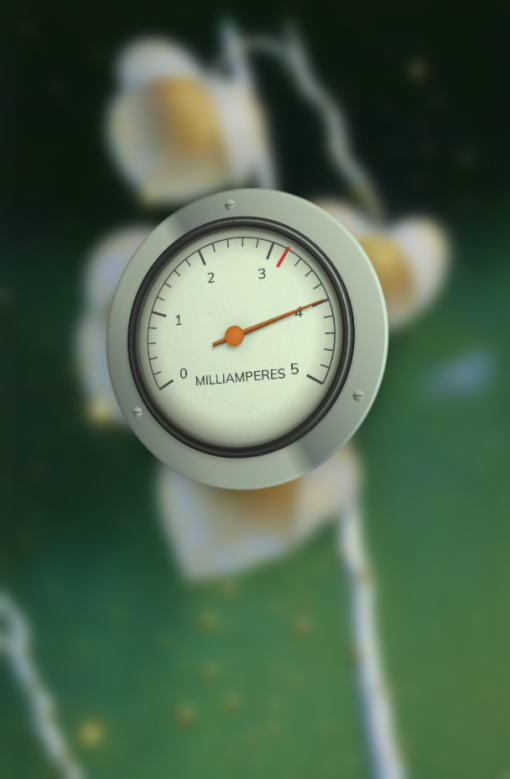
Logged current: 4 mA
